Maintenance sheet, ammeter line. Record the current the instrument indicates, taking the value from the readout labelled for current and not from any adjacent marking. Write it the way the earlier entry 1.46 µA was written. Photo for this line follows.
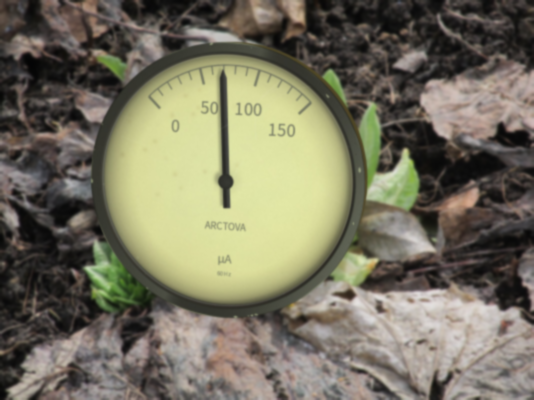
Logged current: 70 µA
